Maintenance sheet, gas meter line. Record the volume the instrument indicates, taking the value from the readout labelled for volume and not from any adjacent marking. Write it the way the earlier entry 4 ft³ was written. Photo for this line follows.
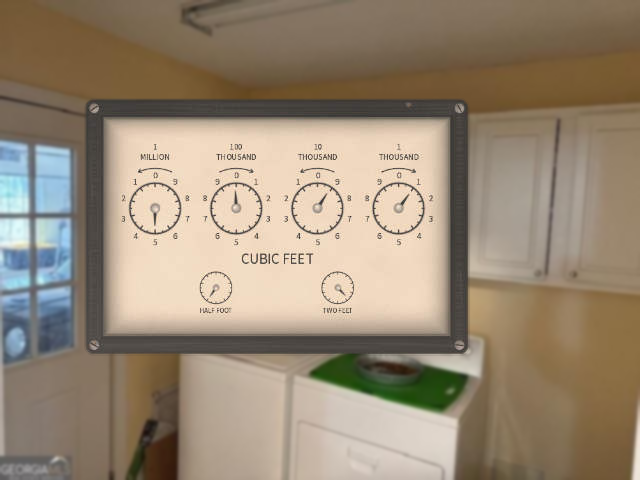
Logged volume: 499100 ft³
